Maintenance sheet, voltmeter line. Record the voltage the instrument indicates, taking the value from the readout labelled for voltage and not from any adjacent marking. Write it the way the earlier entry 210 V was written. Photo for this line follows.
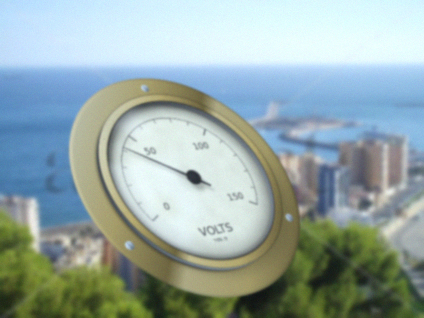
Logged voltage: 40 V
